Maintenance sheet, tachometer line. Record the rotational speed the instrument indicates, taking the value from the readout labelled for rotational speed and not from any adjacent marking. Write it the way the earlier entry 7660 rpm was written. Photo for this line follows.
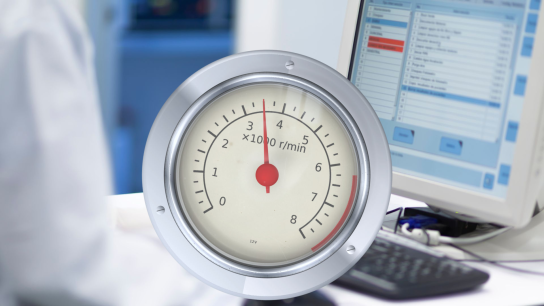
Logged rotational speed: 3500 rpm
